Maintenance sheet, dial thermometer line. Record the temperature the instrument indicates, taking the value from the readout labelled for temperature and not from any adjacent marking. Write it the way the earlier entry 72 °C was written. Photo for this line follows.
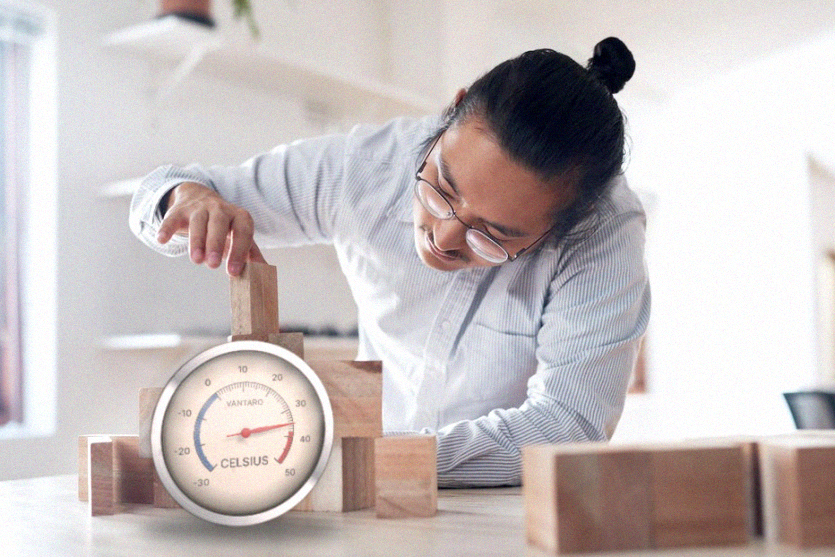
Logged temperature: 35 °C
